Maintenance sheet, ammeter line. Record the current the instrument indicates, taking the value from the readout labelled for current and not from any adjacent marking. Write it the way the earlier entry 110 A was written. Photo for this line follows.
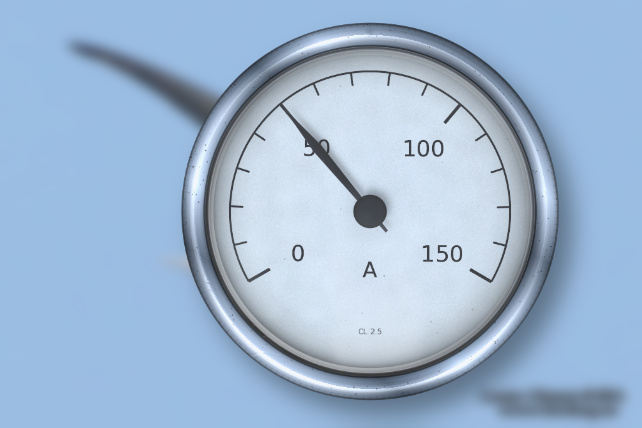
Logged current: 50 A
